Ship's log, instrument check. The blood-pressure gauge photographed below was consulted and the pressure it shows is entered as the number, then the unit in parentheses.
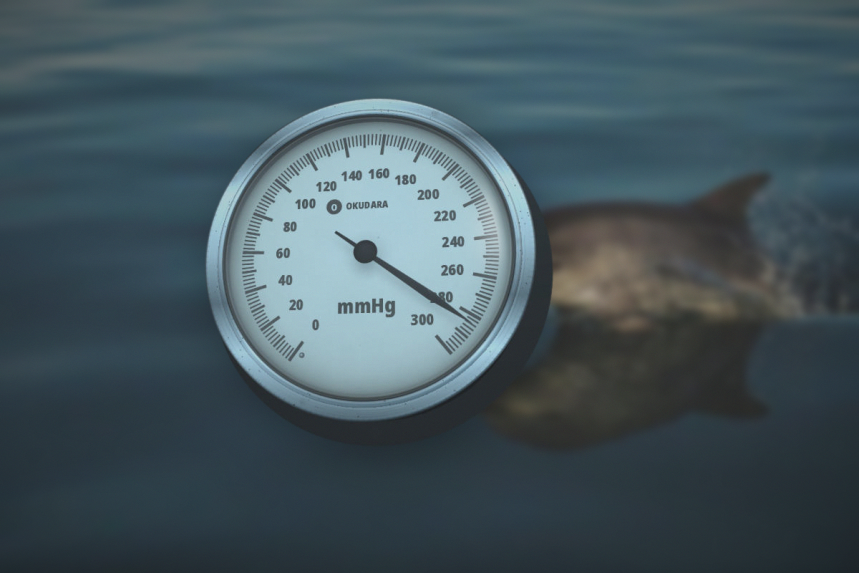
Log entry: 284 (mmHg)
